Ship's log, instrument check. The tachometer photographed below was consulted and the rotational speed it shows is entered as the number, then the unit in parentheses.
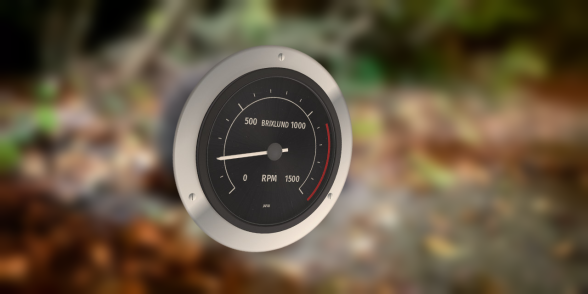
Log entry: 200 (rpm)
